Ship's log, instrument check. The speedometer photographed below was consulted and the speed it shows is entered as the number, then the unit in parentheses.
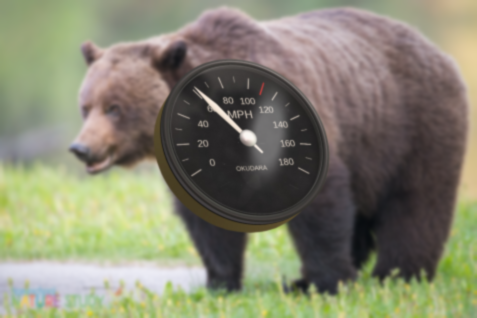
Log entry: 60 (mph)
